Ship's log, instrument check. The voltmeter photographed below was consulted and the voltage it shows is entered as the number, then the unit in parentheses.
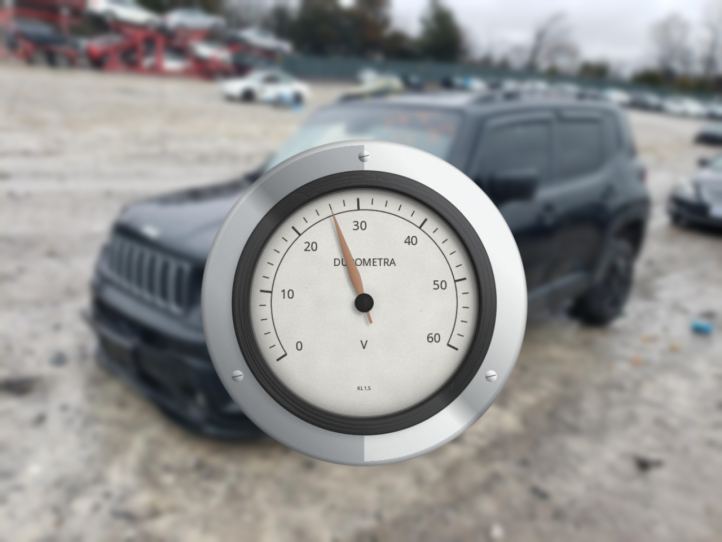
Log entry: 26 (V)
